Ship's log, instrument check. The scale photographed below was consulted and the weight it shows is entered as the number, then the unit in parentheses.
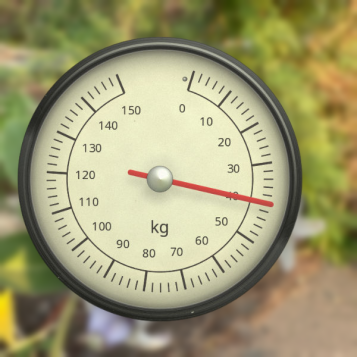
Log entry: 40 (kg)
